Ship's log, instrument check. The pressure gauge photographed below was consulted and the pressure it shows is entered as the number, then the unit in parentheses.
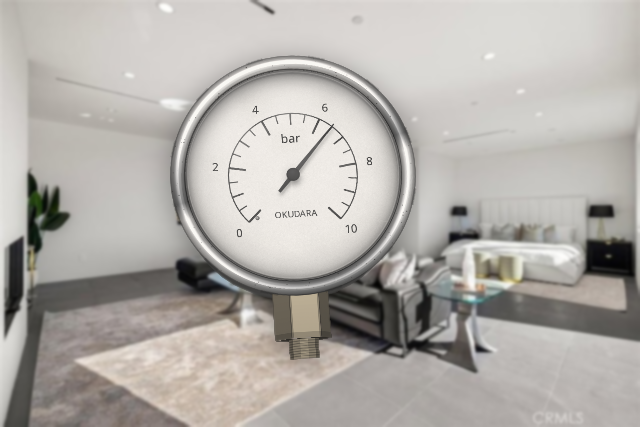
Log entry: 6.5 (bar)
